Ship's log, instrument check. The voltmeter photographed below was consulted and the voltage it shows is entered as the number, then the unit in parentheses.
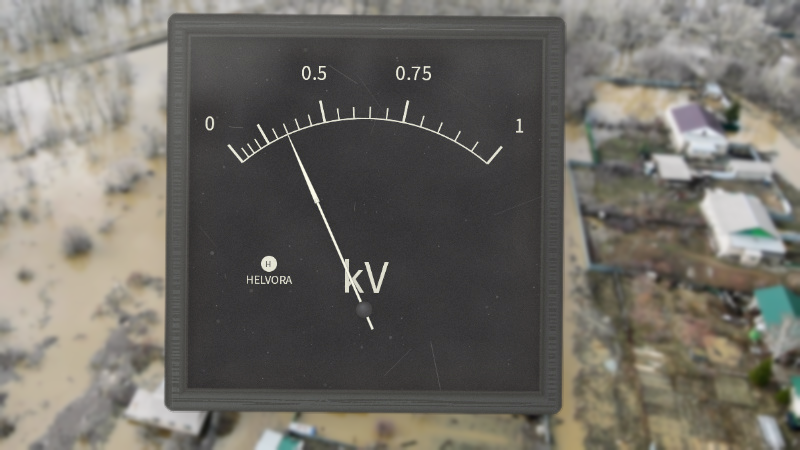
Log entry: 0.35 (kV)
